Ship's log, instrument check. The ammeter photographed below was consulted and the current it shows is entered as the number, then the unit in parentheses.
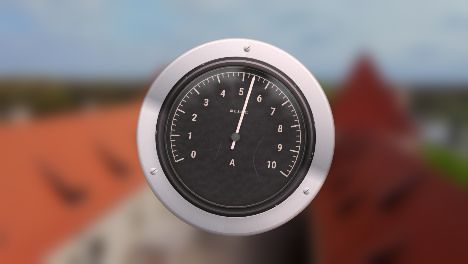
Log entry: 5.4 (A)
